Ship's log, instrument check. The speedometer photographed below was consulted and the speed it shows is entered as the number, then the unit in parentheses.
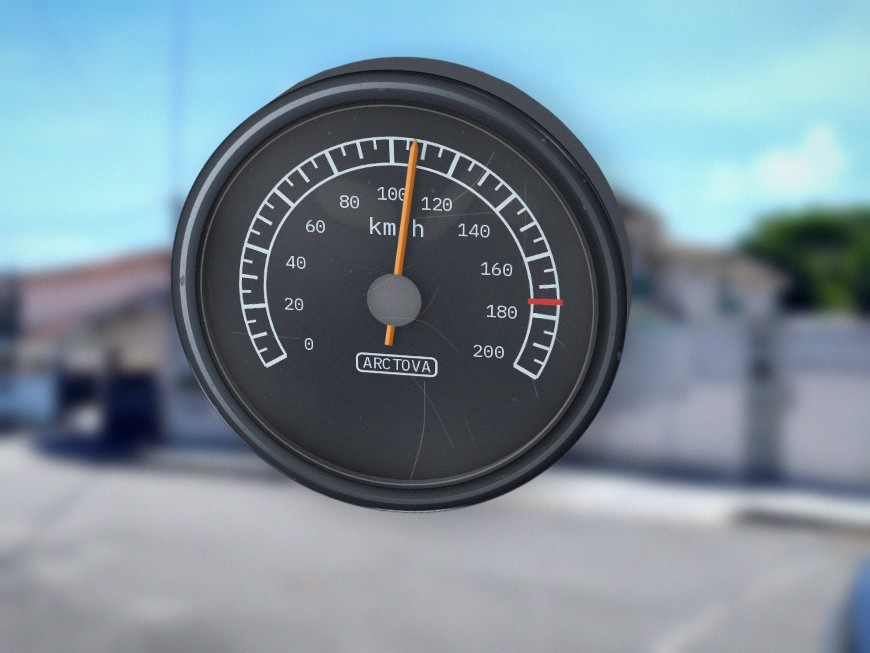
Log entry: 107.5 (km/h)
